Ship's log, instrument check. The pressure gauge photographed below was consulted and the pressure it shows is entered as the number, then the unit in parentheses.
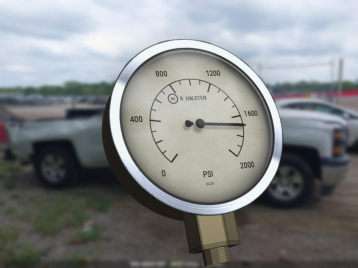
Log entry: 1700 (psi)
